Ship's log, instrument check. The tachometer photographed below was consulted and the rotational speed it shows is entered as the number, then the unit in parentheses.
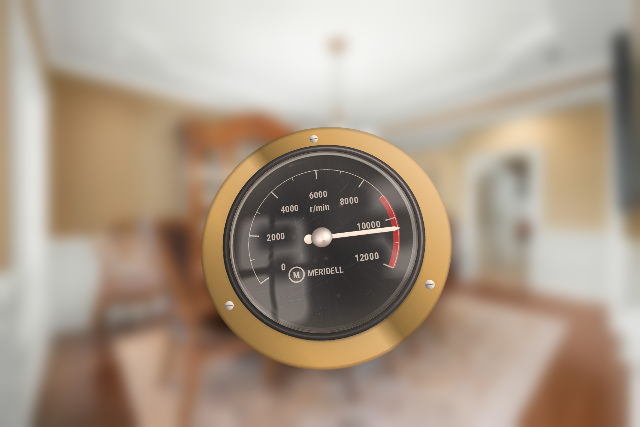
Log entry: 10500 (rpm)
